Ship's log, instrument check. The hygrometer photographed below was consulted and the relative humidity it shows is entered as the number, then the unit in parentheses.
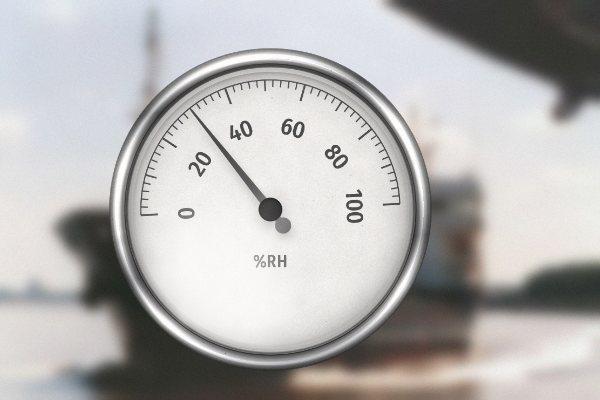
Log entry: 30 (%)
